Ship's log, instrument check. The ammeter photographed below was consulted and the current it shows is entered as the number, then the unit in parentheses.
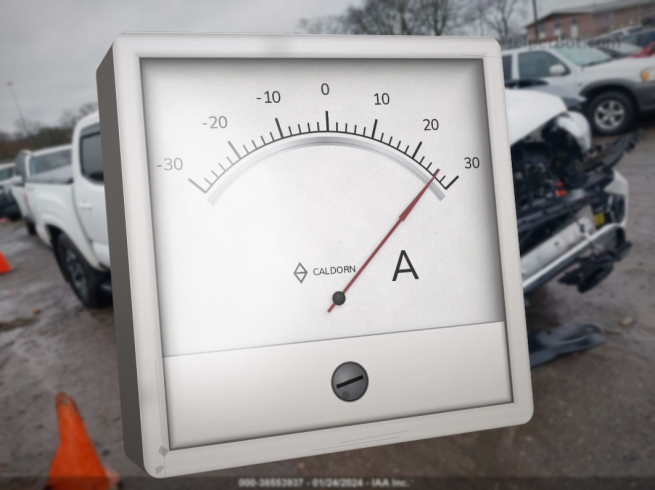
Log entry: 26 (A)
